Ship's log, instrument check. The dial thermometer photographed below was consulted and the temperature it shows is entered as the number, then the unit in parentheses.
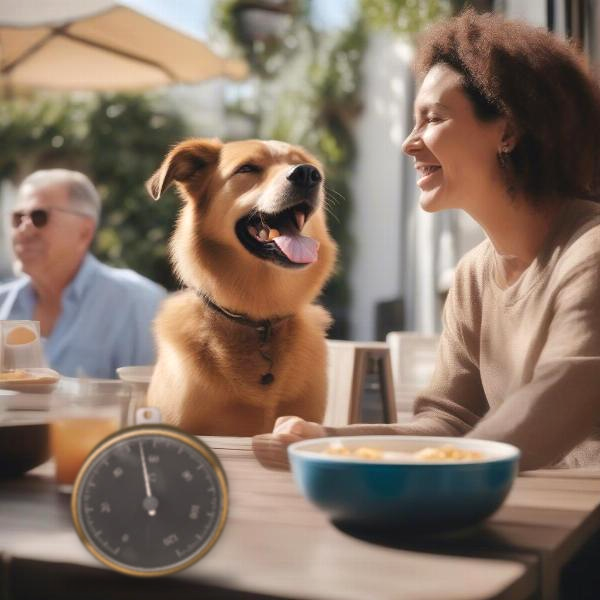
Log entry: 55 (°C)
